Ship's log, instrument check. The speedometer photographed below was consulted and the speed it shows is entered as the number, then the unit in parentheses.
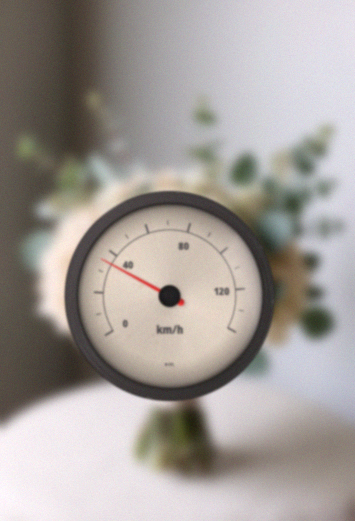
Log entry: 35 (km/h)
